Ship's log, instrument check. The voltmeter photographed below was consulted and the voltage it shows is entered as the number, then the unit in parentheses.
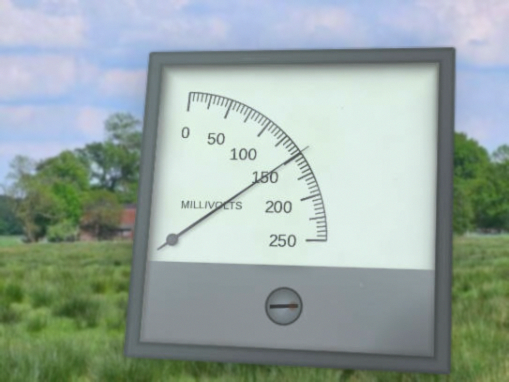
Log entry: 150 (mV)
